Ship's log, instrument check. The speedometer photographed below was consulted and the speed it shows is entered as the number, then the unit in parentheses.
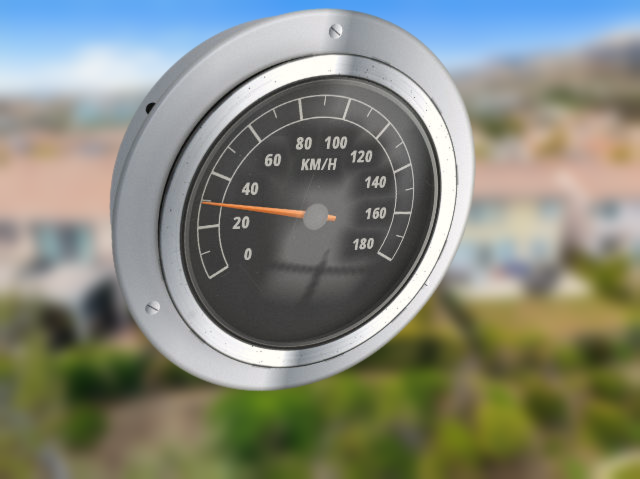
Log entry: 30 (km/h)
